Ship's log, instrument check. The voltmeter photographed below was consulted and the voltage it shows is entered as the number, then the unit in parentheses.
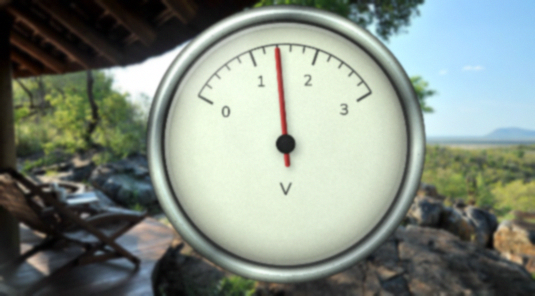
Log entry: 1.4 (V)
